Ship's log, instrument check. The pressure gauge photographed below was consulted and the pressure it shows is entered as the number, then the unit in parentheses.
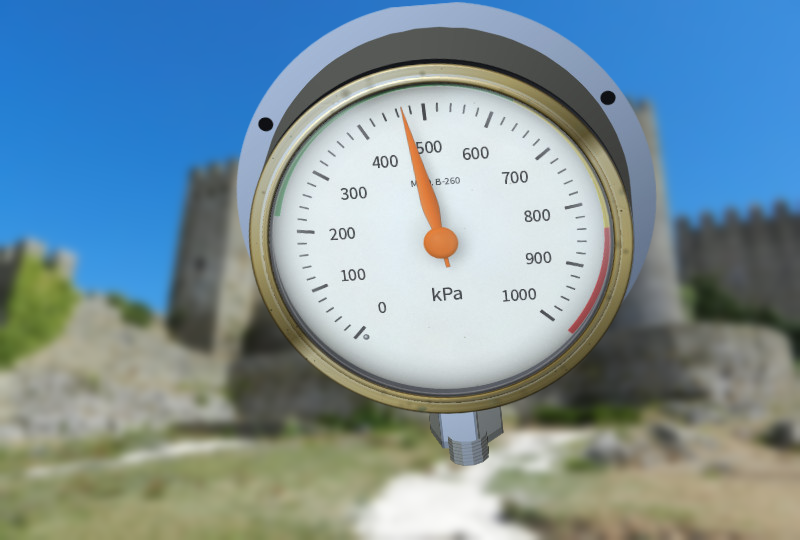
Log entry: 470 (kPa)
